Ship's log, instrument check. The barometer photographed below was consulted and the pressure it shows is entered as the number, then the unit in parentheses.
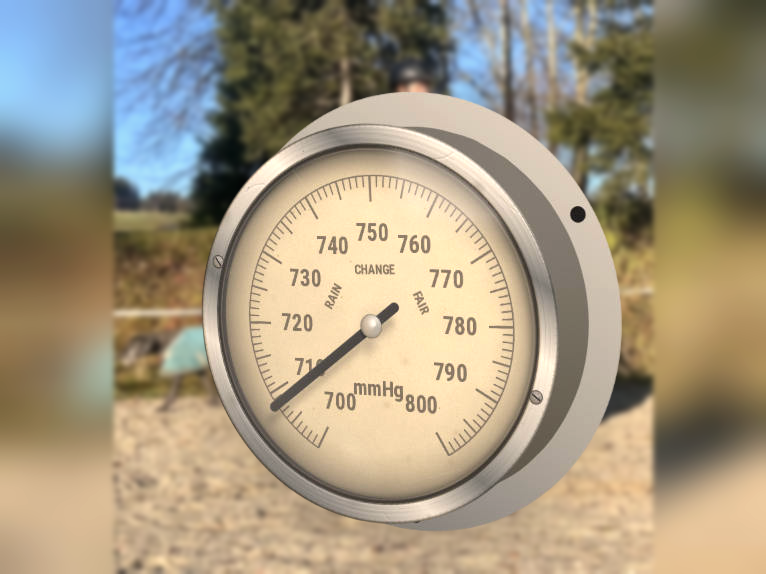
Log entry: 708 (mmHg)
